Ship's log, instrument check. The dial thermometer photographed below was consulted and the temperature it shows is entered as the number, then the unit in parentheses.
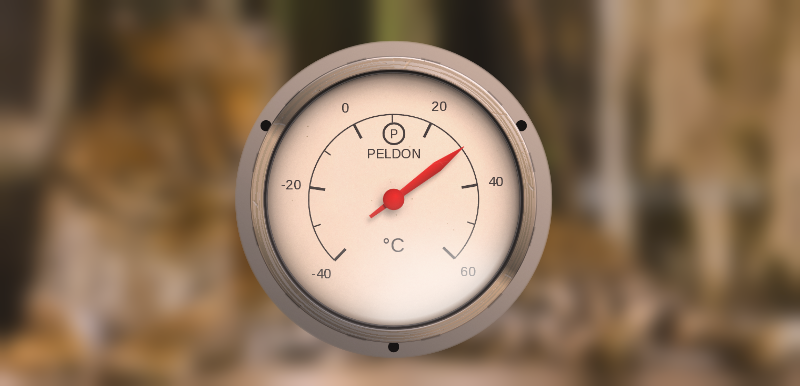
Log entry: 30 (°C)
